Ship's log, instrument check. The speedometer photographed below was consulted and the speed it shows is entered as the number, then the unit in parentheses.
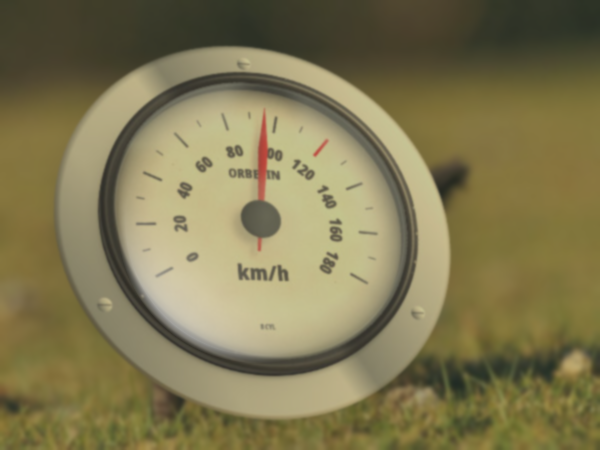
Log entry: 95 (km/h)
